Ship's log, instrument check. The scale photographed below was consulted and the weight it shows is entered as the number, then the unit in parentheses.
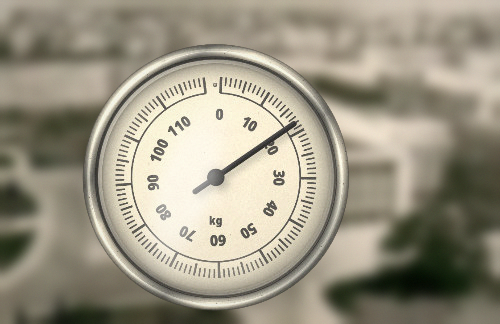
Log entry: 18 (kg)
